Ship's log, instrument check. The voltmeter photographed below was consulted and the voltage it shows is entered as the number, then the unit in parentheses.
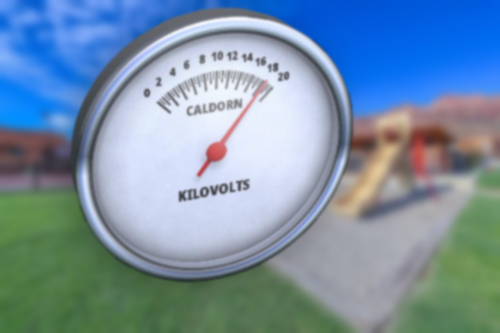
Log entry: 18 (kV)
